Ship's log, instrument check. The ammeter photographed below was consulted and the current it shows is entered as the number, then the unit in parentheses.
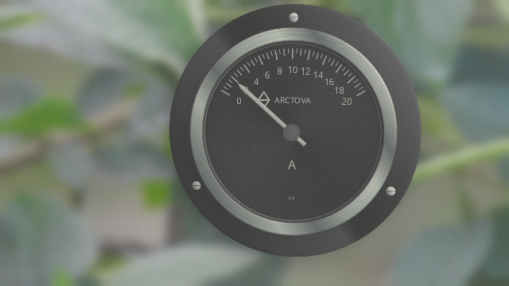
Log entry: 2 (A)
